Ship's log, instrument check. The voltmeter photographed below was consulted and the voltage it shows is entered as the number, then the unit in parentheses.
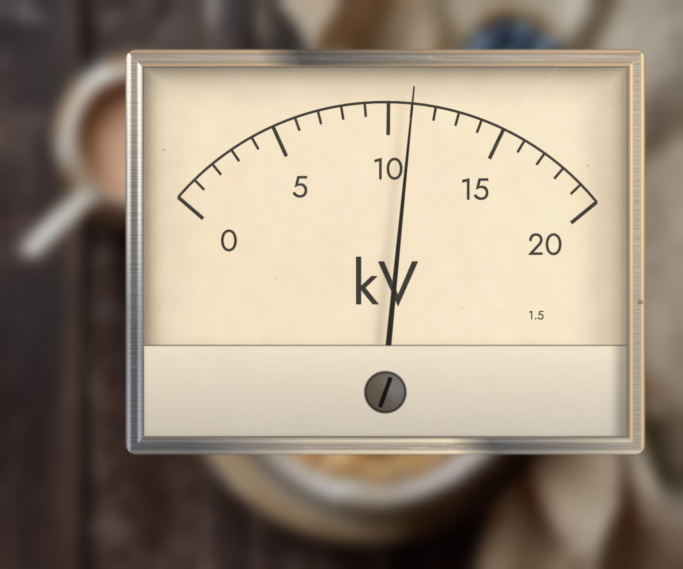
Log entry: 11 (kV)
